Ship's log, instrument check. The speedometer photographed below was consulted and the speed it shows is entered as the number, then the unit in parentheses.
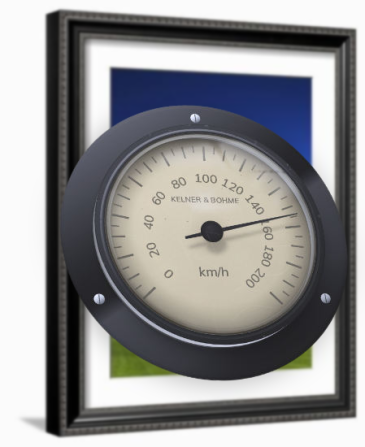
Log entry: 155 (km/h)
